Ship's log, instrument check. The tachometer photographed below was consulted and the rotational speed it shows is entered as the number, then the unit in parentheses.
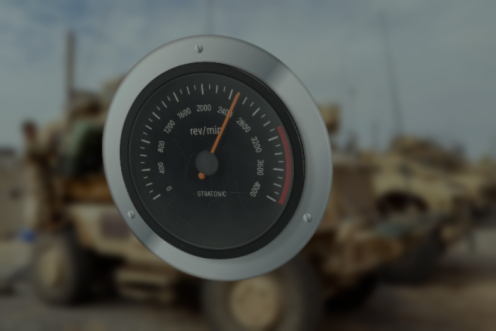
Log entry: 2500 (rpm)
